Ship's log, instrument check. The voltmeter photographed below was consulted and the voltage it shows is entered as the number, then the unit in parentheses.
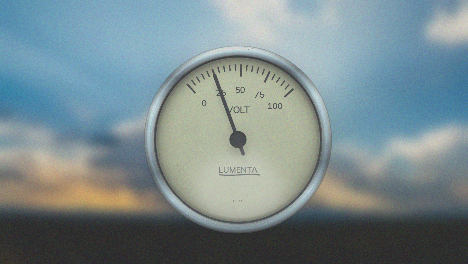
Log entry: 25 (V)
